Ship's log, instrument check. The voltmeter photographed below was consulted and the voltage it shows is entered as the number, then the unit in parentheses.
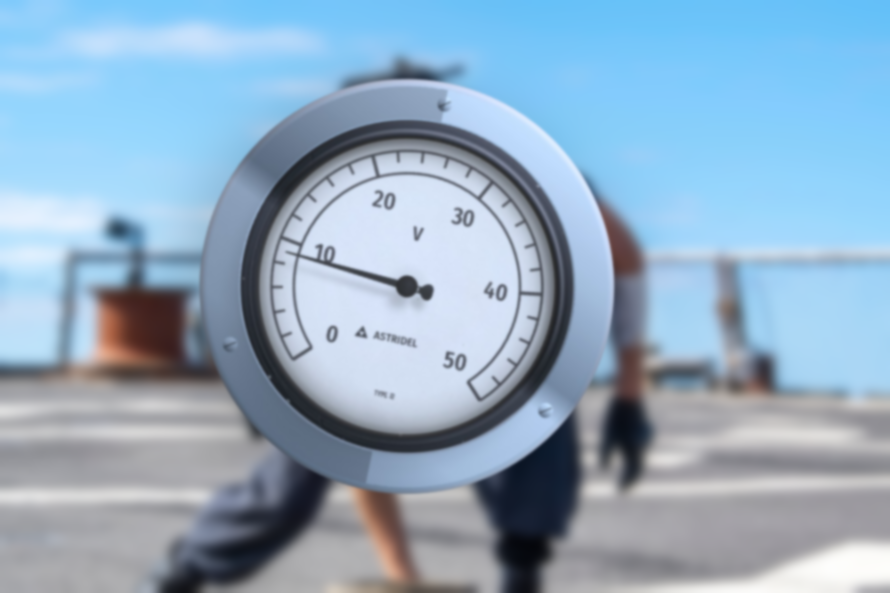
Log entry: 9 (V)
